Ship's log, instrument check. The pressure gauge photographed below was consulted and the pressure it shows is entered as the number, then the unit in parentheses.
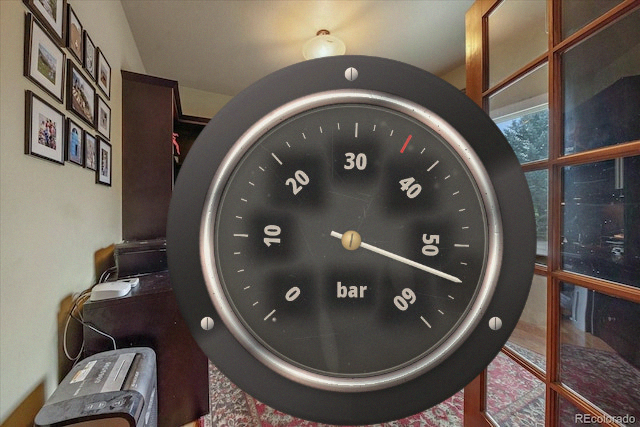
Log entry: 54 (bar)
